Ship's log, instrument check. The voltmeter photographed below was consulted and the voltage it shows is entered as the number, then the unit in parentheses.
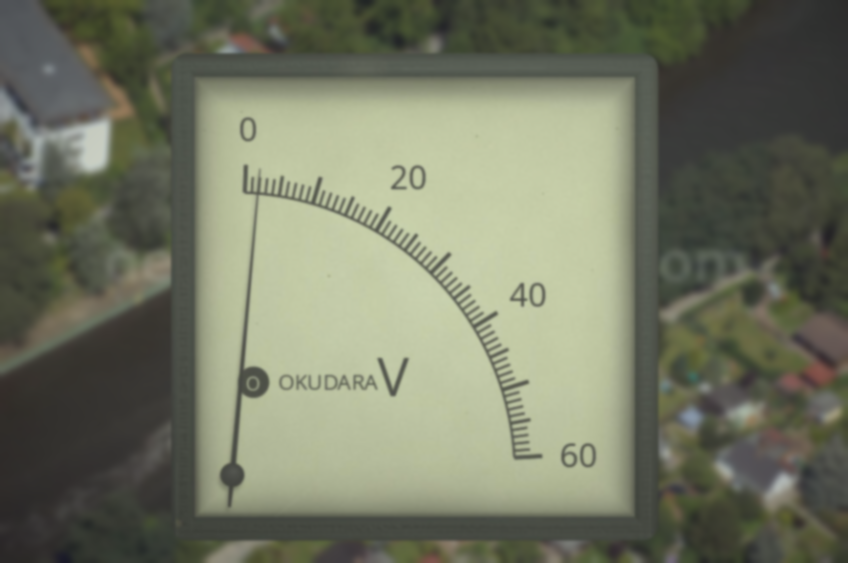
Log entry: 2 (V)
